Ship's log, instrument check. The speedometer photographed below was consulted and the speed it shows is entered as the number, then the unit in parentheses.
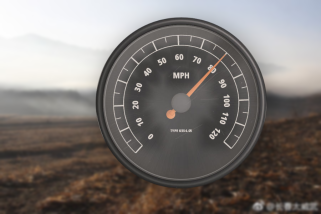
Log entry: 80 (mph)
